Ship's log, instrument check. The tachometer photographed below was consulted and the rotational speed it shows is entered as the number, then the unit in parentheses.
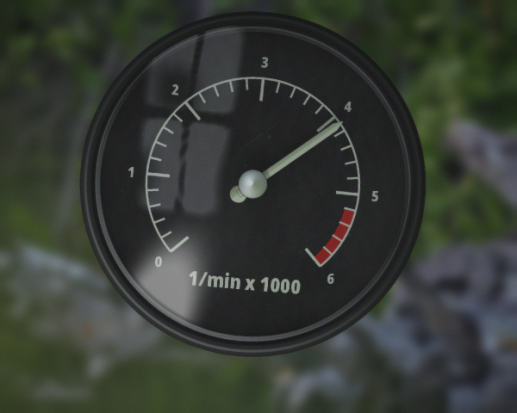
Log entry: 4100 (rpm)
